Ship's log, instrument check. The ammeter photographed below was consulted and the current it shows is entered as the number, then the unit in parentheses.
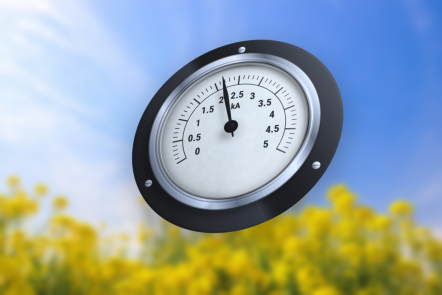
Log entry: 2.2 (kA)
